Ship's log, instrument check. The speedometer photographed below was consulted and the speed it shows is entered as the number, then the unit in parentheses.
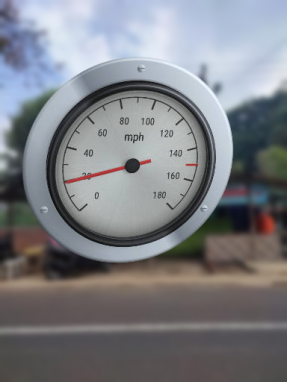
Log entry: 20 (mph)
